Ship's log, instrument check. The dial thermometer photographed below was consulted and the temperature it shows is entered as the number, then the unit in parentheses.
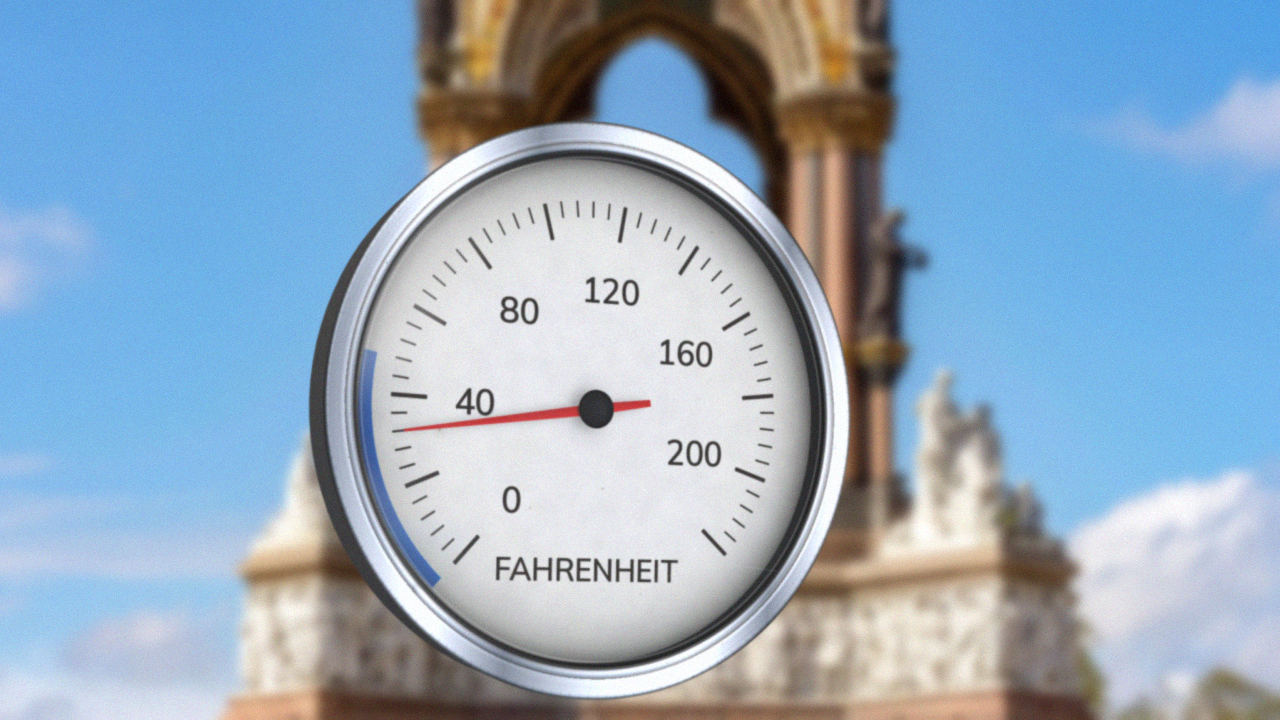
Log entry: 32 (°F)
